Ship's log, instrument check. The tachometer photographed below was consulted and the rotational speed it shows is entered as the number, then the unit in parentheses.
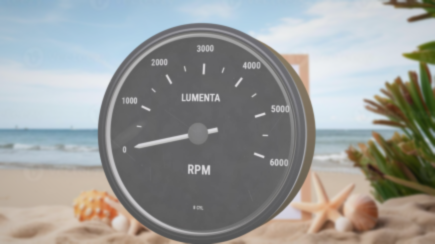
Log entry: 0 (rpm)
